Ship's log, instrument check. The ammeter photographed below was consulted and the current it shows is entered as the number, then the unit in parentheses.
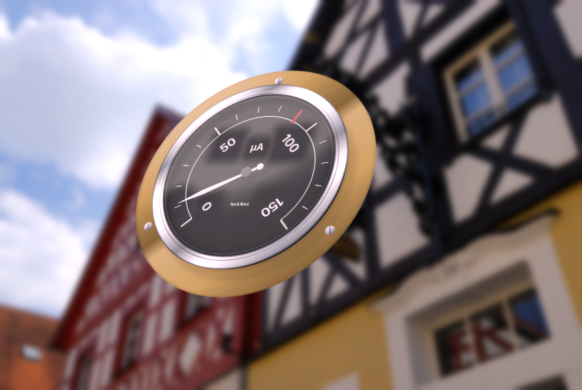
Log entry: 10 (µA)
